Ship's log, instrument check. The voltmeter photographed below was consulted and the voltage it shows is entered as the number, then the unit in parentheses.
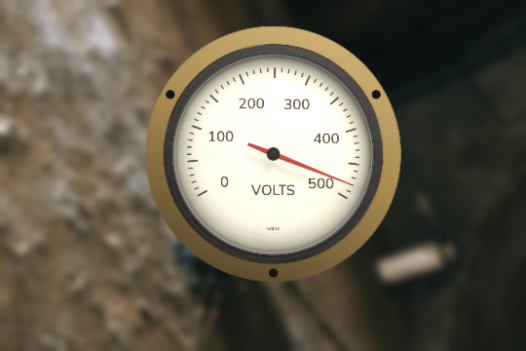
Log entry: 480 (V)
